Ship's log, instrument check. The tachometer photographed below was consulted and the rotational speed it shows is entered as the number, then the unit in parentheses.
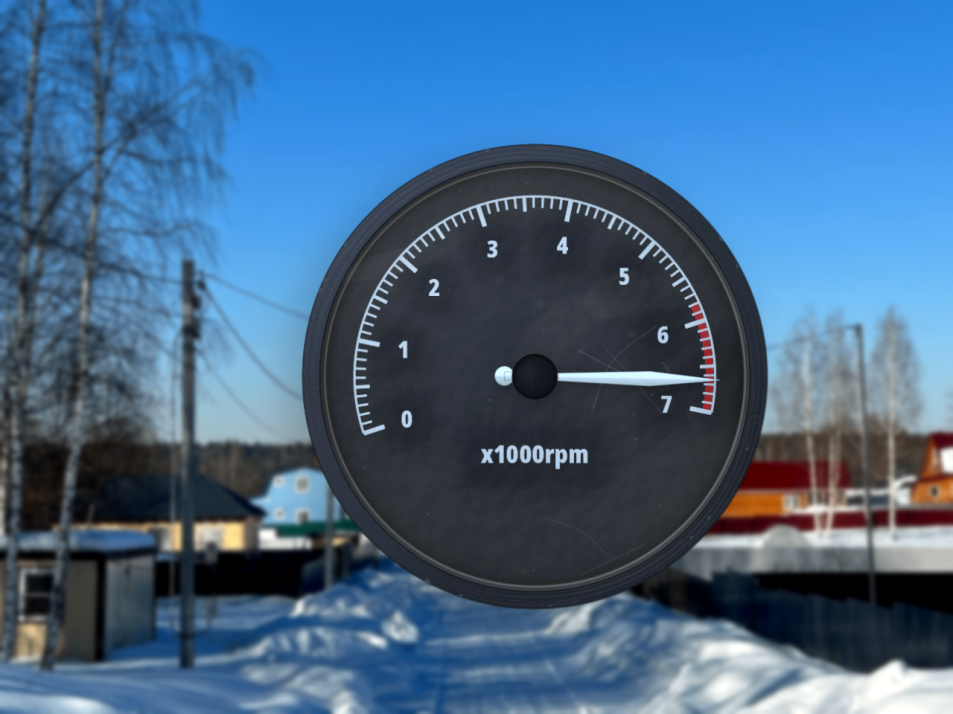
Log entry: 6650 (rpm)
